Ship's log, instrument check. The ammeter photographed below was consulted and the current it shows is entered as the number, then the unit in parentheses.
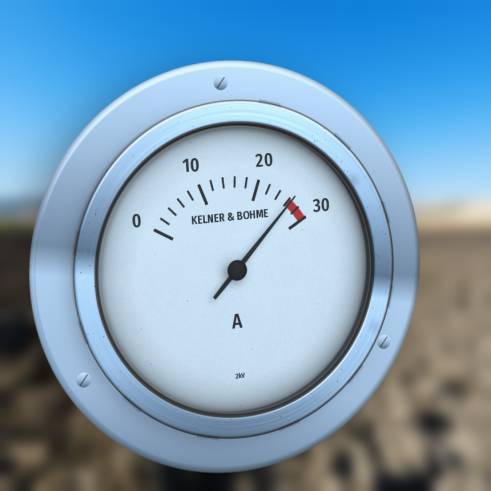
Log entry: 26 (A)
